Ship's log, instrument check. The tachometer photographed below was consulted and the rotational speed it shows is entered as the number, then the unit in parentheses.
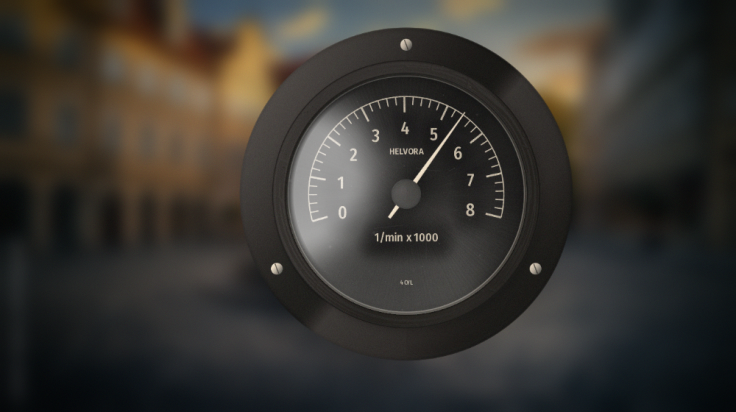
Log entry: 5400 (rpm)
